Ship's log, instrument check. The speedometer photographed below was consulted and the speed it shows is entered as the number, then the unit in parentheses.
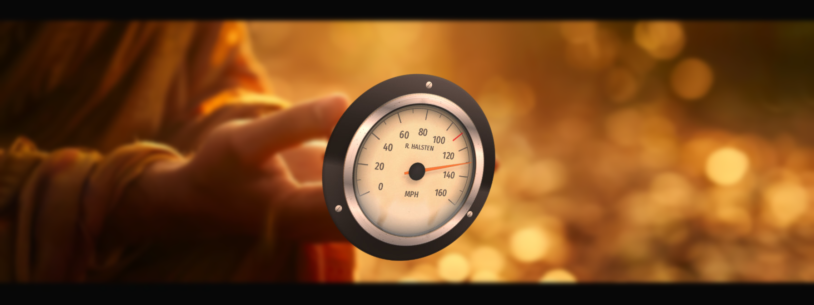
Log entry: 130 (mph)
